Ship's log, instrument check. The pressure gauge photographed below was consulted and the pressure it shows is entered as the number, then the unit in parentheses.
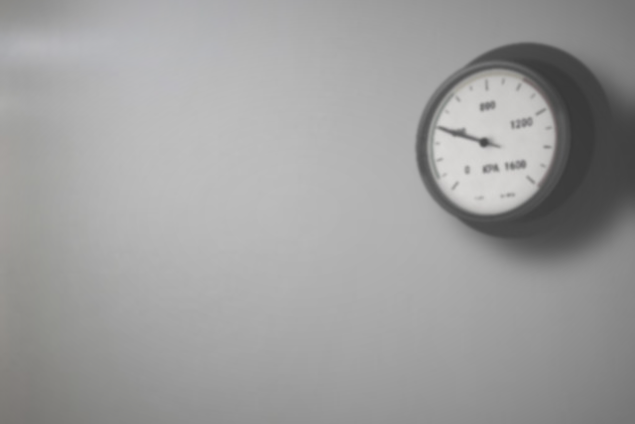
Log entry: 400 (kPa)
